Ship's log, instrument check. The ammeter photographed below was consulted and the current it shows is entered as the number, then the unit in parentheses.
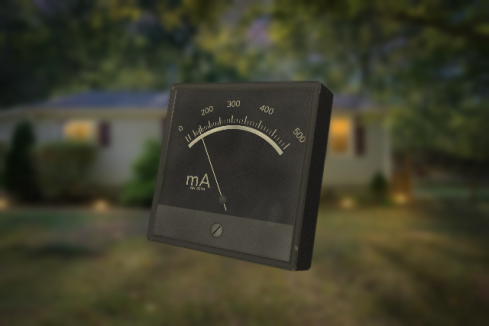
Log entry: 150 (mA)
